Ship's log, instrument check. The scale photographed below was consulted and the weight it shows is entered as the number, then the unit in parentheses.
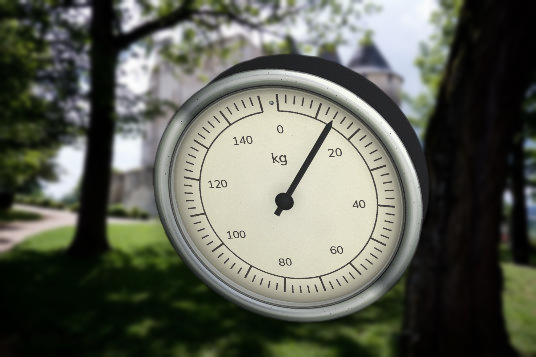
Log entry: 14 (kg)
